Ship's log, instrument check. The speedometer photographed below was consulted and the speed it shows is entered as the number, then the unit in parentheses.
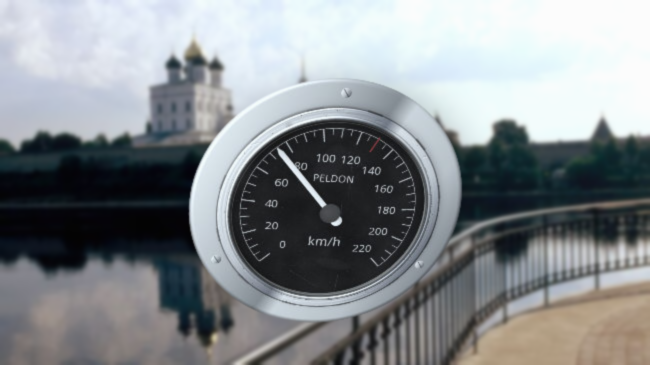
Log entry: 75 (km/h)
